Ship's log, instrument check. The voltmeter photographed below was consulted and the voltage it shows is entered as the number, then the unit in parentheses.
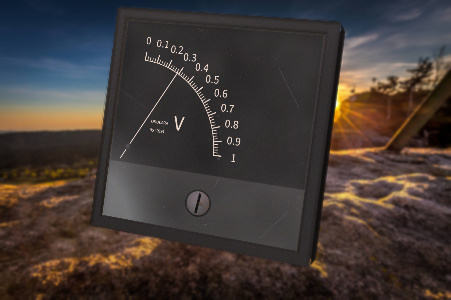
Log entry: 0.3 (V)
